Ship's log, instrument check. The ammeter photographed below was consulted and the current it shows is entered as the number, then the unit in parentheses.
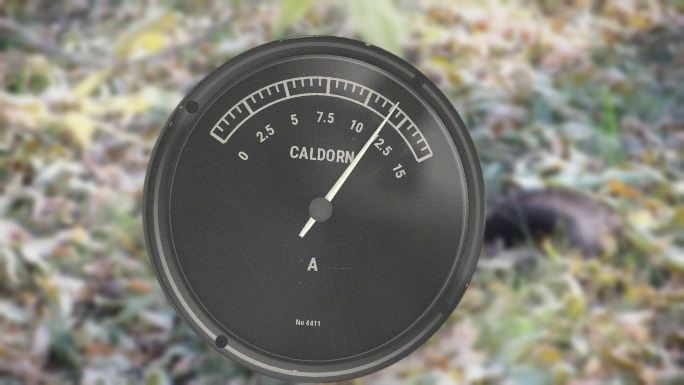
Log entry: 11.5 (A)
